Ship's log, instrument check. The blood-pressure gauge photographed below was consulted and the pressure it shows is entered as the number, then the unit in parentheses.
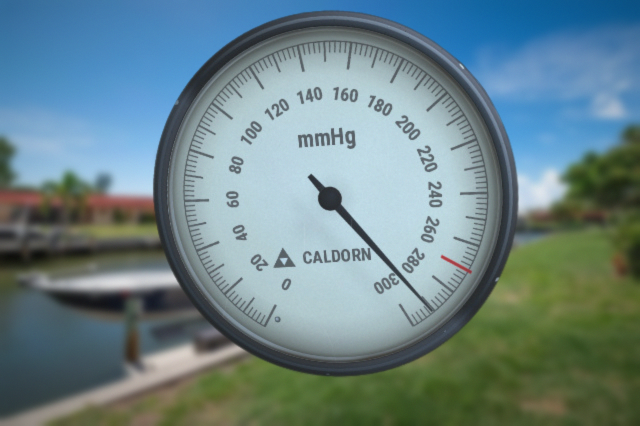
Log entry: 290 (mmHg)
